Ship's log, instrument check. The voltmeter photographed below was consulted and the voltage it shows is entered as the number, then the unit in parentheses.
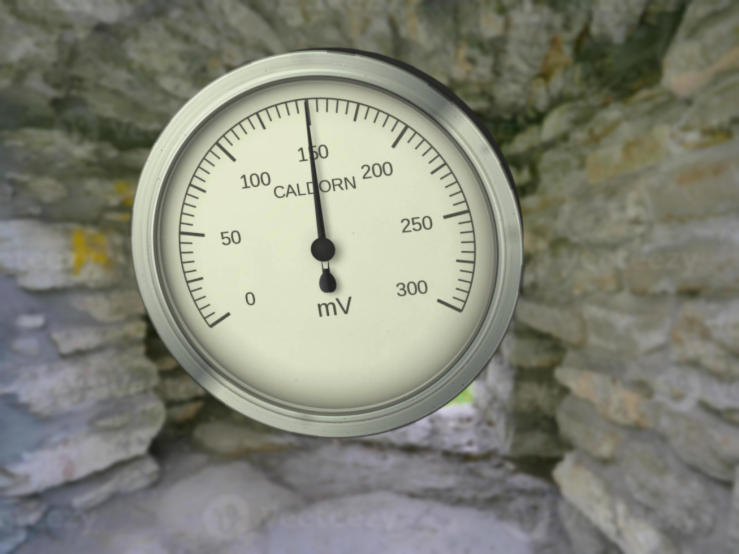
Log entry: 150 (mV)
